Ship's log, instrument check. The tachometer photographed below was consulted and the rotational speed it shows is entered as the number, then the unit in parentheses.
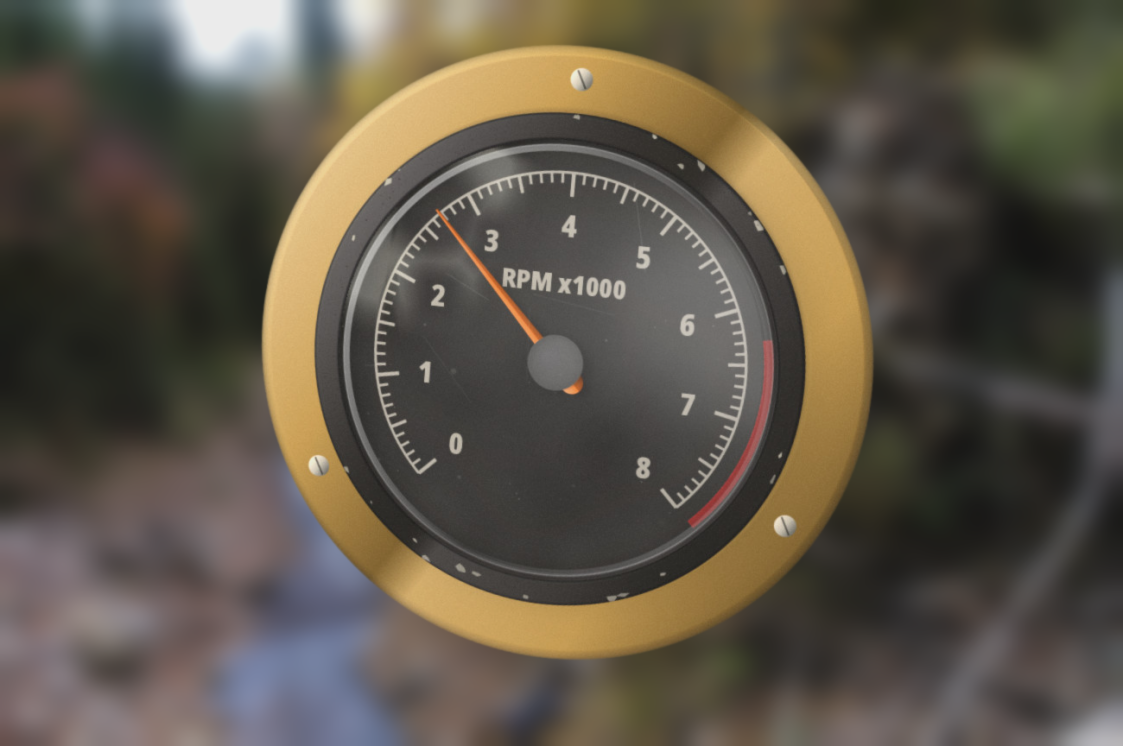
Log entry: 2700 (rpm)
